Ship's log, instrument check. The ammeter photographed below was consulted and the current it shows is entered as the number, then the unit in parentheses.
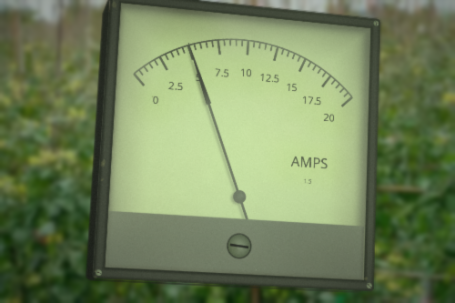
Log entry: 5 (A)
